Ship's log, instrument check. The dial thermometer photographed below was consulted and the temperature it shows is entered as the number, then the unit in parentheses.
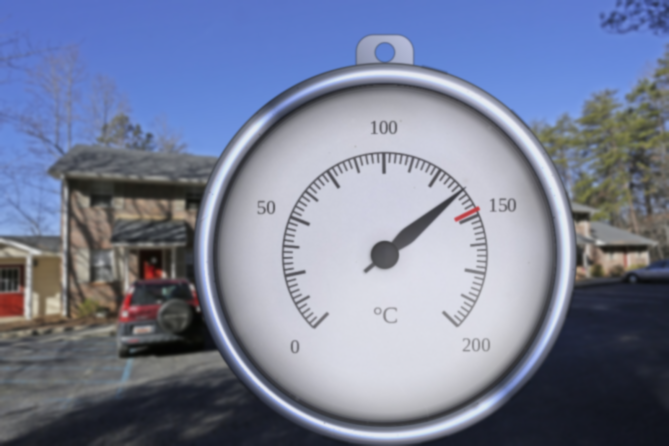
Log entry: 137.5 (°C)
